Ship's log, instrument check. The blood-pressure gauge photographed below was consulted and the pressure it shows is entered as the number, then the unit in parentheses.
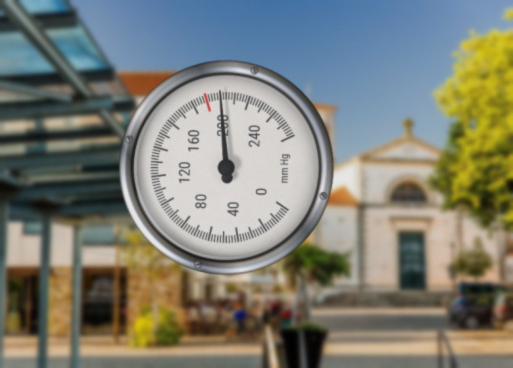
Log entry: 200 (mmHg)
